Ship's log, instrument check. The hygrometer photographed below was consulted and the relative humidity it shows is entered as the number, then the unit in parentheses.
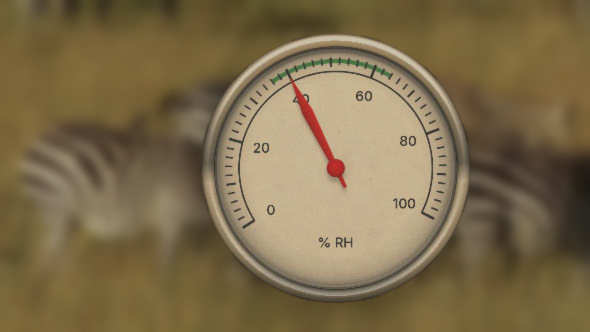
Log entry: 40 (%)
